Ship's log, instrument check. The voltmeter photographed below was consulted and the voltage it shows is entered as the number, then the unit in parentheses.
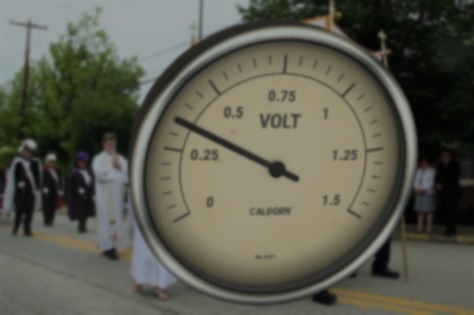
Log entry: 0.35 (V)
